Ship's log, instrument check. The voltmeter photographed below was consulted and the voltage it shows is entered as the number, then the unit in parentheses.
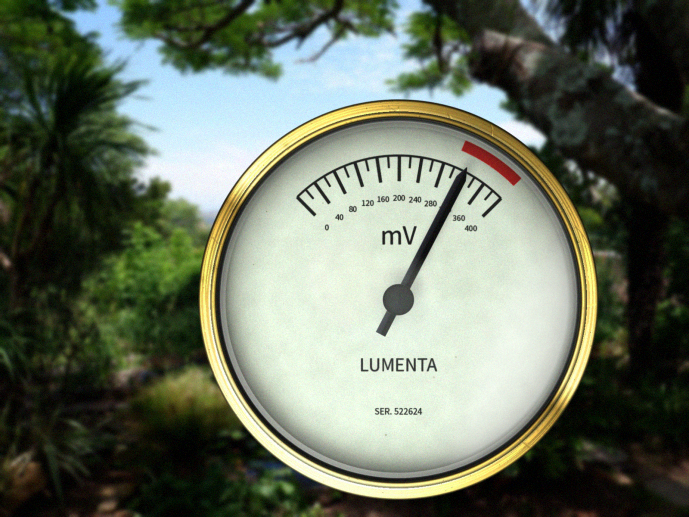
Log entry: 320 (mV)
